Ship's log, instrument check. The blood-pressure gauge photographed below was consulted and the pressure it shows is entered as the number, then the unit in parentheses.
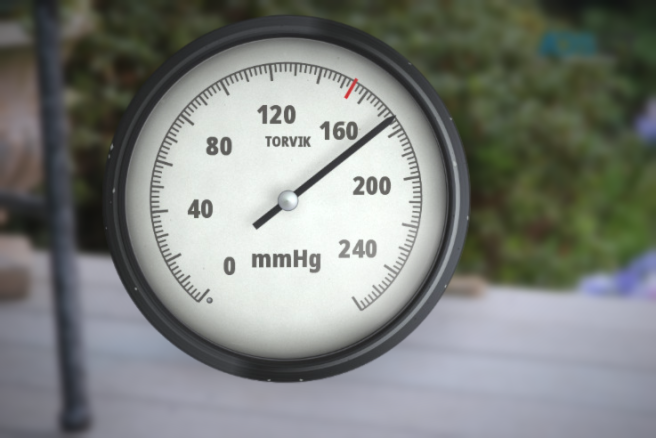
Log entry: 174 (mmHg)
